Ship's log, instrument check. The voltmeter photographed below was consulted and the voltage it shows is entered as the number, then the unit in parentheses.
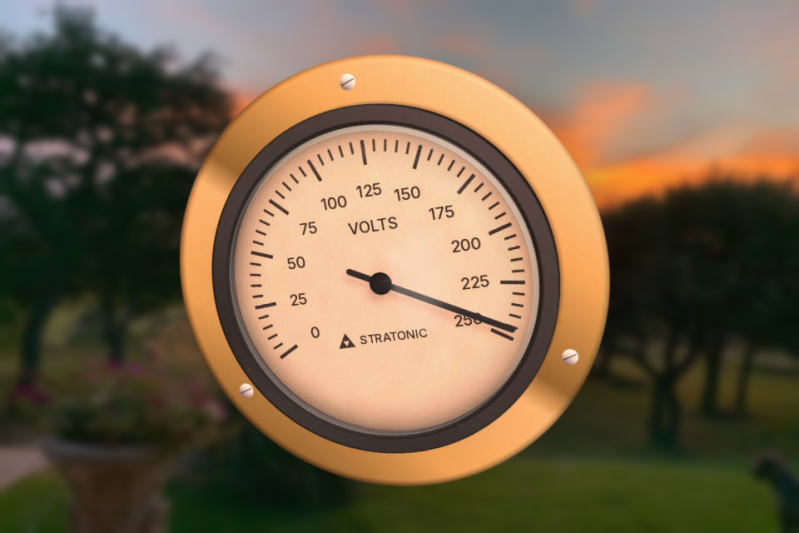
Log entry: 245 (V)
